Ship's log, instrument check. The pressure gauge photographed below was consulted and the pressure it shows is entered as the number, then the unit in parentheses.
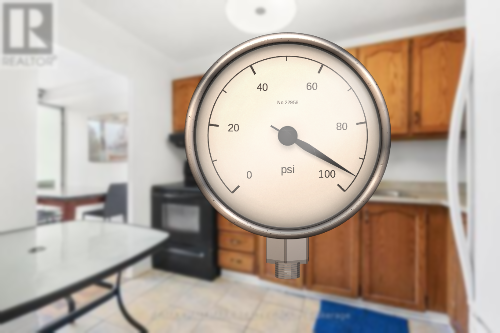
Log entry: 95 (psi)
